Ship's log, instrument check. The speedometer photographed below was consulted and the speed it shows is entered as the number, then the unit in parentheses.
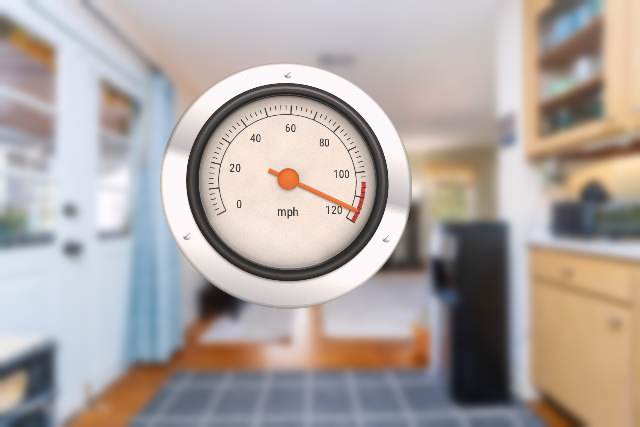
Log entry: 116 (mph)
